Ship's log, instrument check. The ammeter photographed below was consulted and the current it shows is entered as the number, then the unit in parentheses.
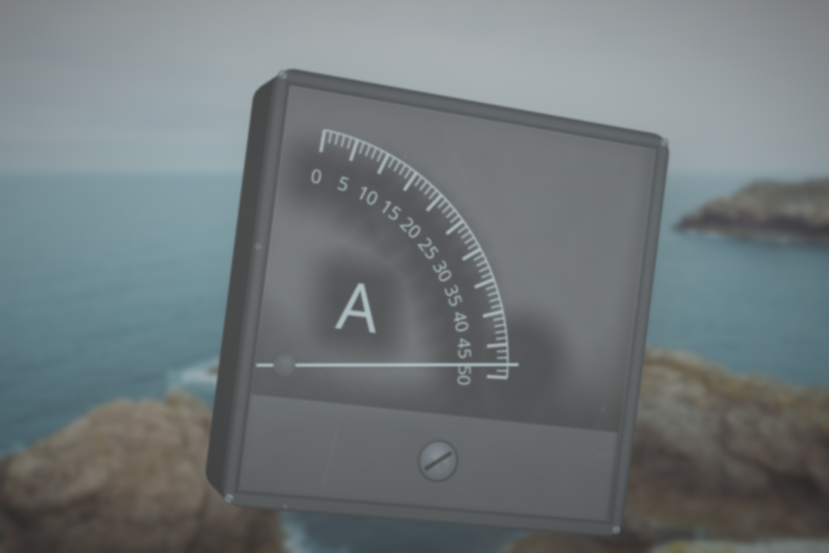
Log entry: 48 (A)
